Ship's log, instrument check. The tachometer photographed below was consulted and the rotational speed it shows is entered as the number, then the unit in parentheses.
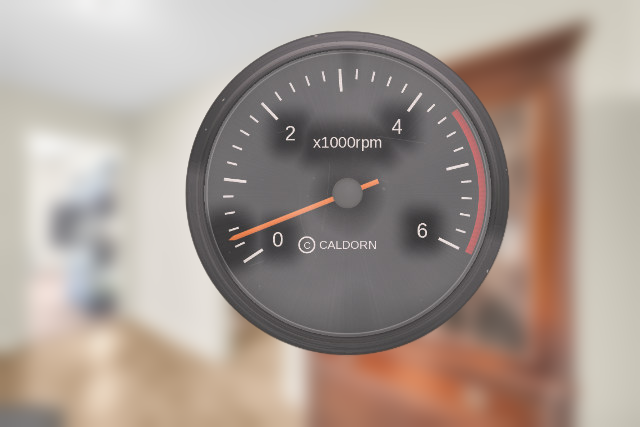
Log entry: 300 (rpm)
